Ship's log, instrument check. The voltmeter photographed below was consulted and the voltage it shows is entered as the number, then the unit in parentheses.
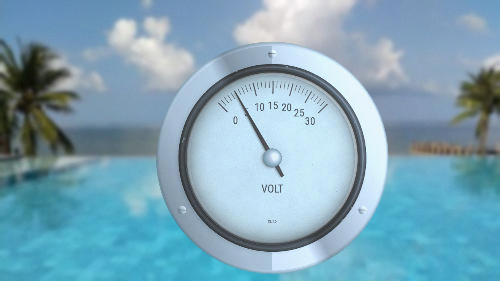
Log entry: 5 (V)
